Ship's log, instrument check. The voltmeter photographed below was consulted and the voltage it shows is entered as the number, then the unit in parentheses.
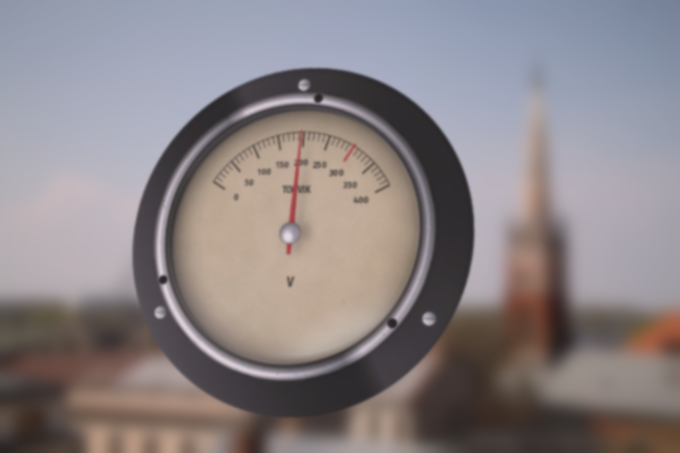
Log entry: 200 (V)
